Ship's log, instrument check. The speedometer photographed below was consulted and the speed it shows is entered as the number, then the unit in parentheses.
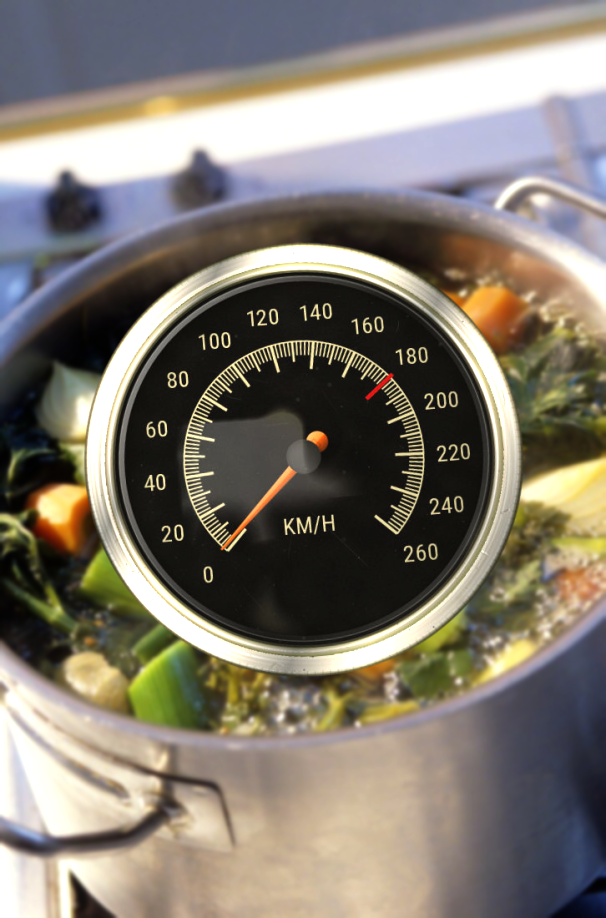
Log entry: 2 (km/h)
